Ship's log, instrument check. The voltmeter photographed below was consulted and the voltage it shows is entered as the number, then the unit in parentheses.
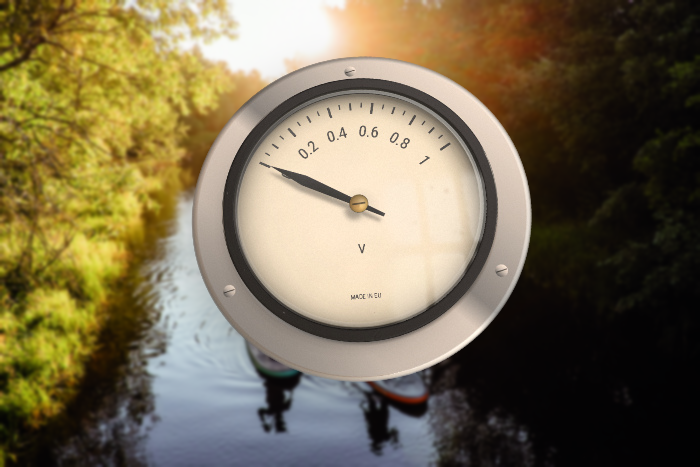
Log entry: 0 (V)
